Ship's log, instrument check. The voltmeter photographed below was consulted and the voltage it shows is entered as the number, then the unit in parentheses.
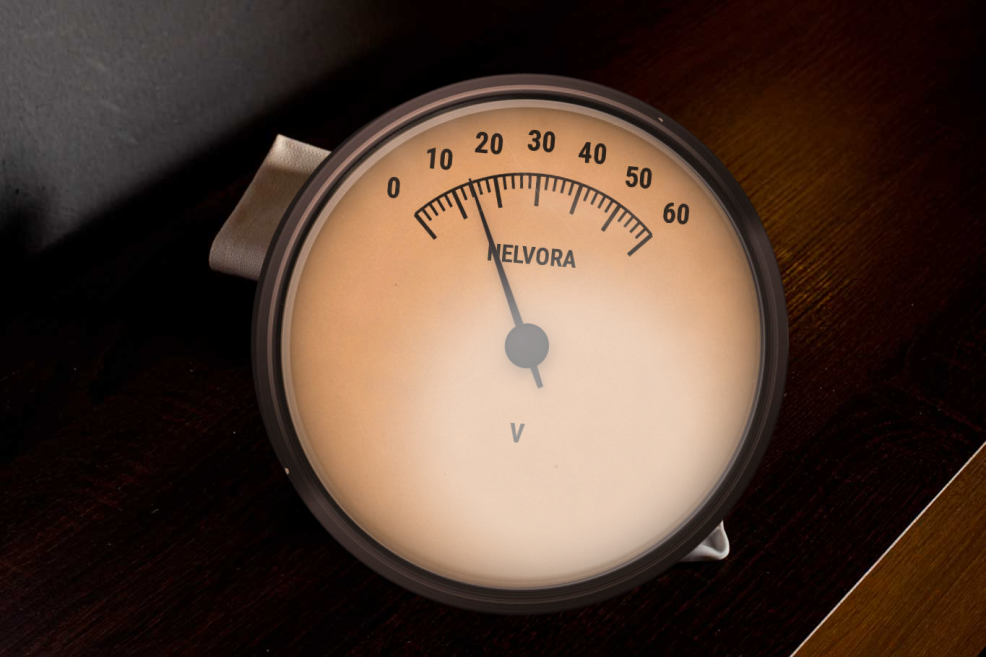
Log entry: 14 (V)
